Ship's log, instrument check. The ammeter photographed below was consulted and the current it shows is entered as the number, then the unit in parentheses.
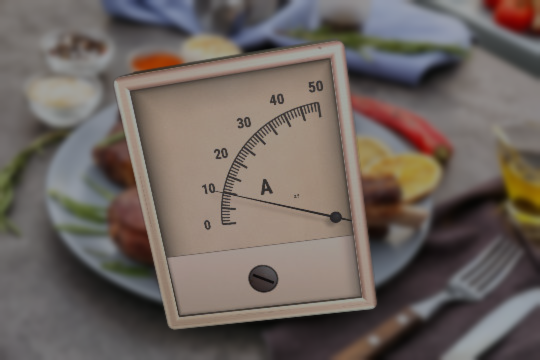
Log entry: 10 (A)
